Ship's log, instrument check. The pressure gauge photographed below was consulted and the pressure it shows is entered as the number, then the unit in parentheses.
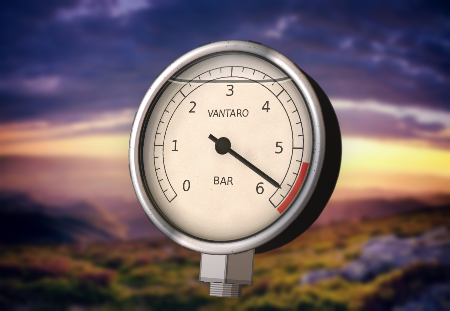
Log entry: 5.7 (bar)
